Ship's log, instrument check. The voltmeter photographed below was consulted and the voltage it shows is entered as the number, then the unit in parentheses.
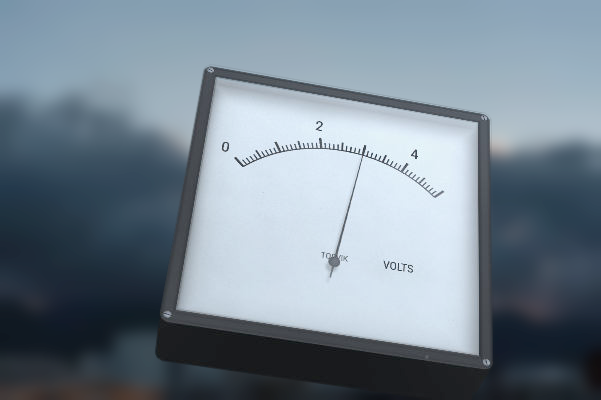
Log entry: 3 (V)
